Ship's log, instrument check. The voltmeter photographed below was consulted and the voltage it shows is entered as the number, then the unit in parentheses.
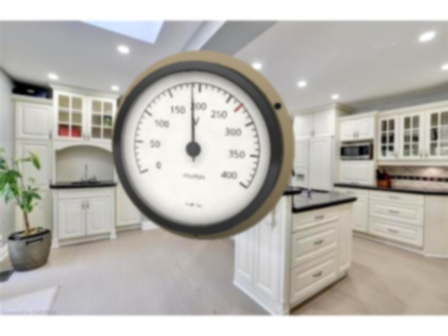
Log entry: 190 (V)
